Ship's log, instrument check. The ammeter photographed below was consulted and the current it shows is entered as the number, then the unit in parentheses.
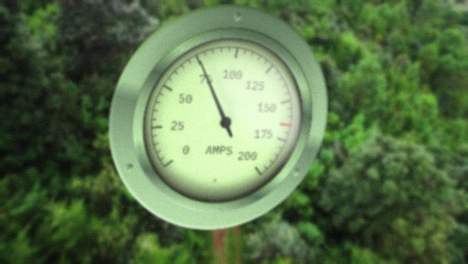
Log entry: 75 (A)
